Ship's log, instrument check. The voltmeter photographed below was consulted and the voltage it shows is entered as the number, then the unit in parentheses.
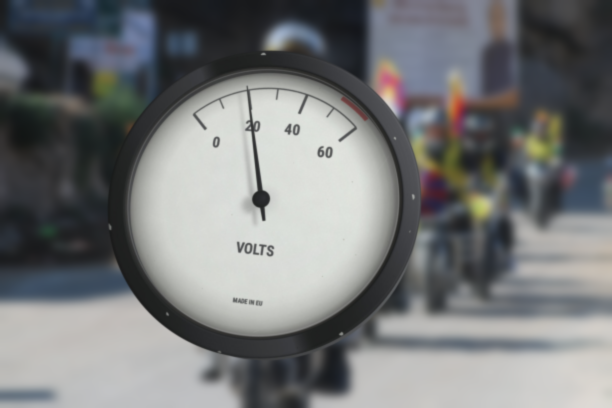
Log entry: 20 (V)
